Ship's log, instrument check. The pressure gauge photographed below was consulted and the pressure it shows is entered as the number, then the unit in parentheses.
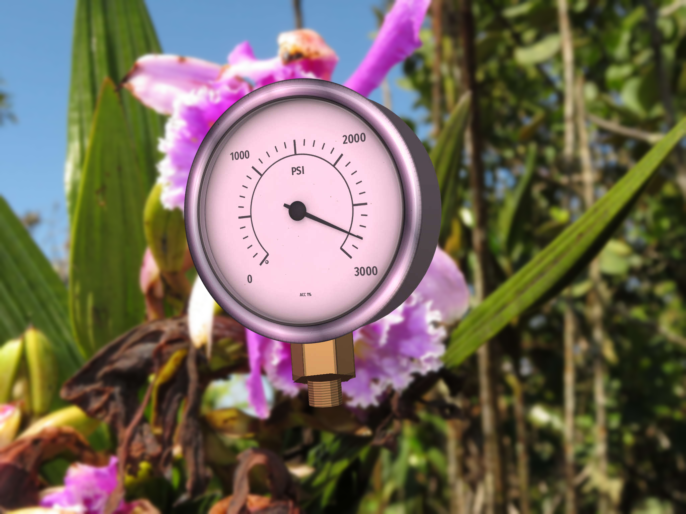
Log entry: 2800 (psi)
